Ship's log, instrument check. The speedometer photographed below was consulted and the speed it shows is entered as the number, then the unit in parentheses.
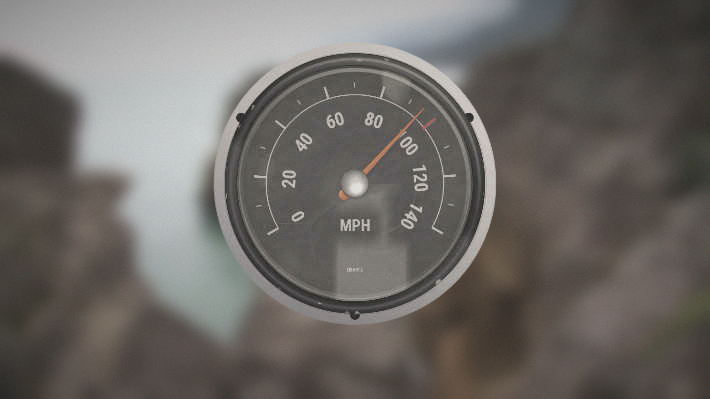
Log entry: 95 (mph)
